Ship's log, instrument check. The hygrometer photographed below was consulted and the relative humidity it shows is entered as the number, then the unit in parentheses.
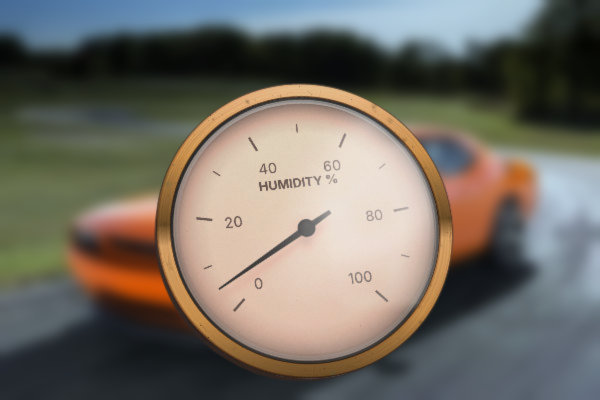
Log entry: 5 (%)
